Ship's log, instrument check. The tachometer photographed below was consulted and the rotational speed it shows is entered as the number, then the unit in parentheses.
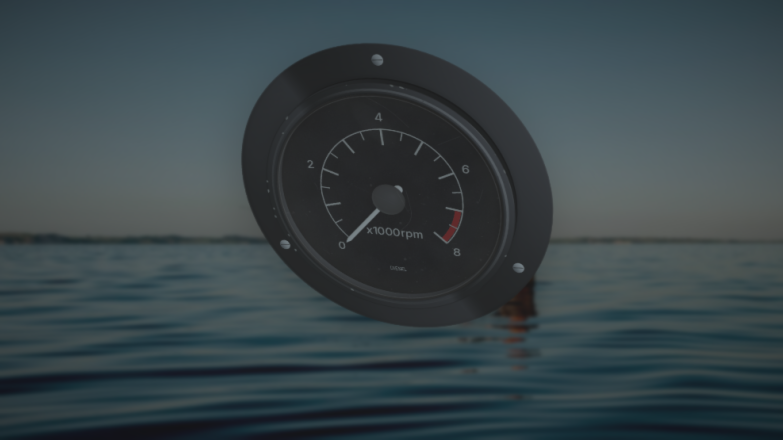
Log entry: 0 (rpm)
